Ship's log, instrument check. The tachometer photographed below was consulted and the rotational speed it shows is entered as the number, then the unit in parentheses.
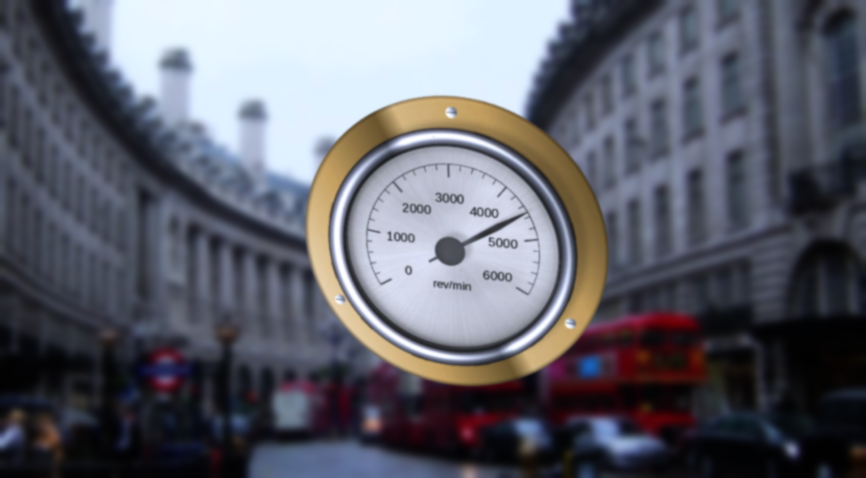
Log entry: 4500 (rpm)
